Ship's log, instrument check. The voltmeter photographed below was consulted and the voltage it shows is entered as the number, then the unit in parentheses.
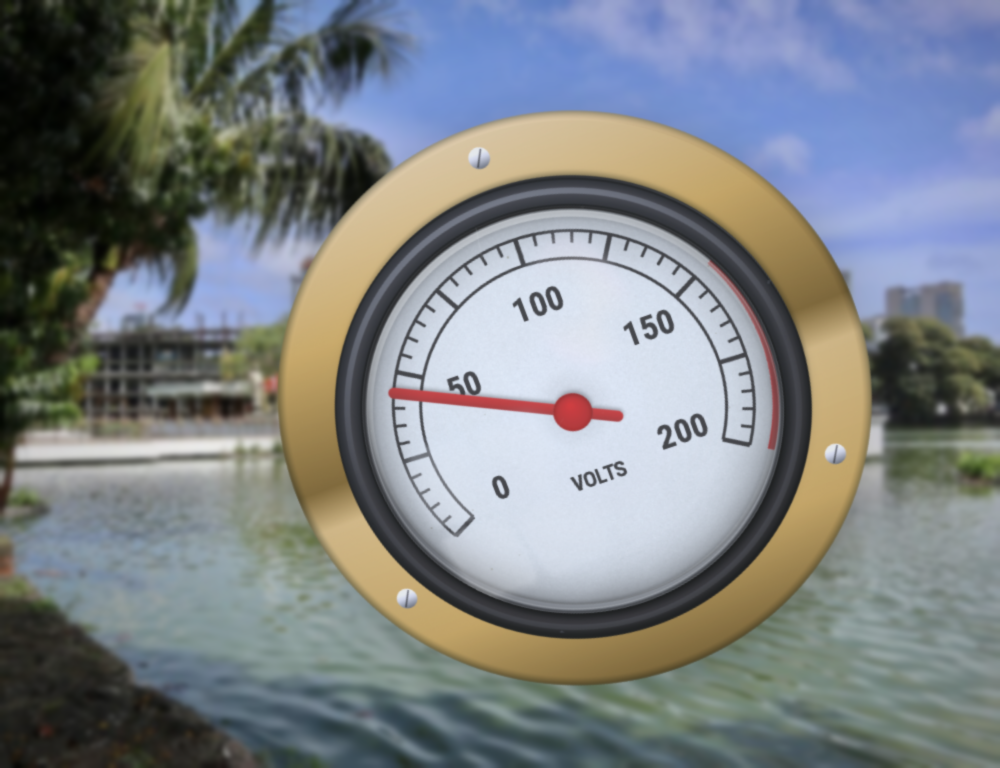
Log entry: 45 (V)
